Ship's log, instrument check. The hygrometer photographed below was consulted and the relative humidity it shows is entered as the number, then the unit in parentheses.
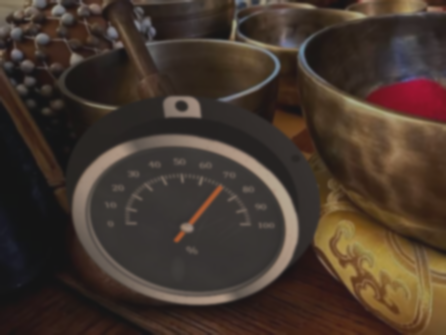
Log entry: 70 (%)
